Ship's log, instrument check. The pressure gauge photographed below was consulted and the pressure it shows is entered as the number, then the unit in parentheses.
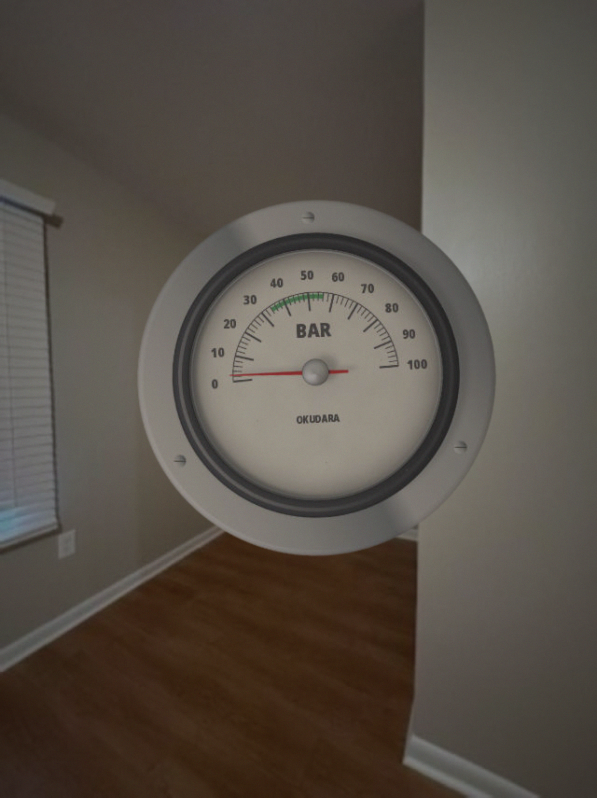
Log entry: 2 (bar)
